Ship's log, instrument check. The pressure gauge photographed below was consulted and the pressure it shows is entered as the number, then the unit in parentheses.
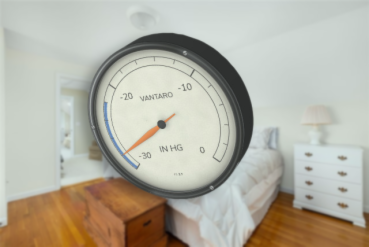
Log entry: -28 (inHg)
